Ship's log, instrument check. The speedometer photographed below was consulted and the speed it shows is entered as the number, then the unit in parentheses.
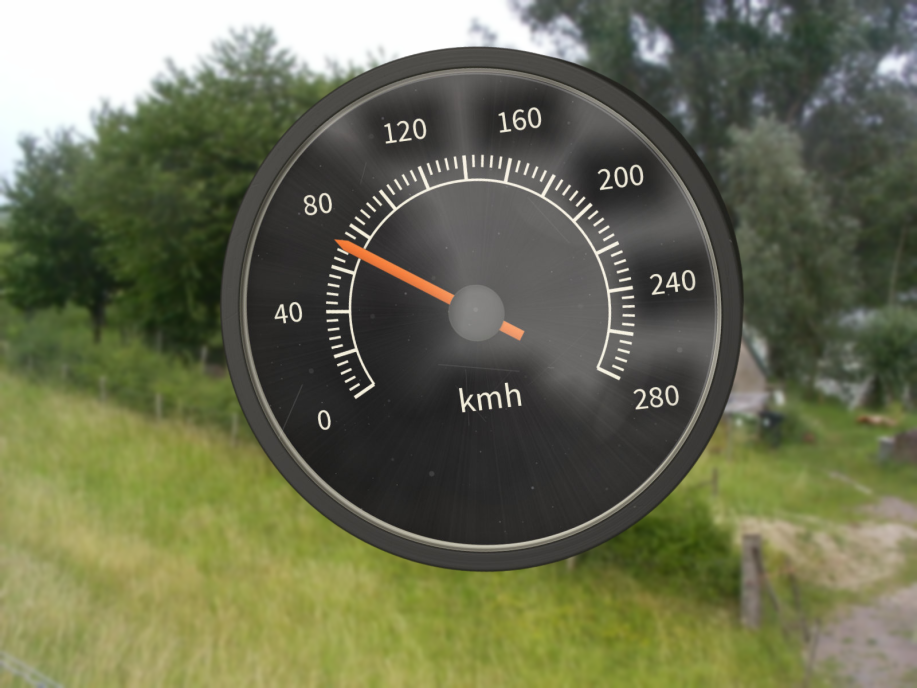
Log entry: 72 (km/h)
